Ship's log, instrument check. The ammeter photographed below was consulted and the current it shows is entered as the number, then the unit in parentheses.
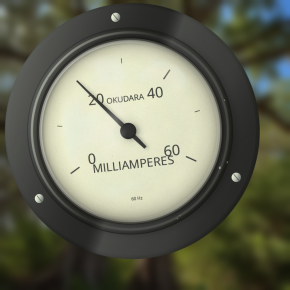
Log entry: 20 (mA)
